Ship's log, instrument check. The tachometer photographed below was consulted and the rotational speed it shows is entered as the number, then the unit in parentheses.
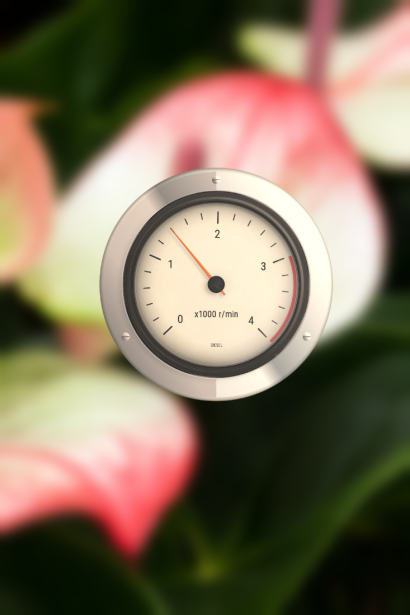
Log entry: 1400 (rpm)
